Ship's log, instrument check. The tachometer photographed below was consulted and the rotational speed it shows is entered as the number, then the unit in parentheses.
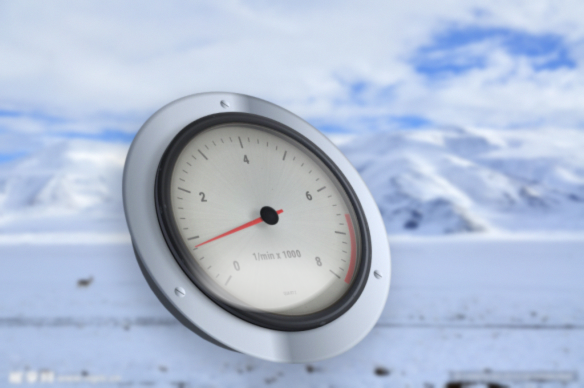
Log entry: 800 (rpm)
